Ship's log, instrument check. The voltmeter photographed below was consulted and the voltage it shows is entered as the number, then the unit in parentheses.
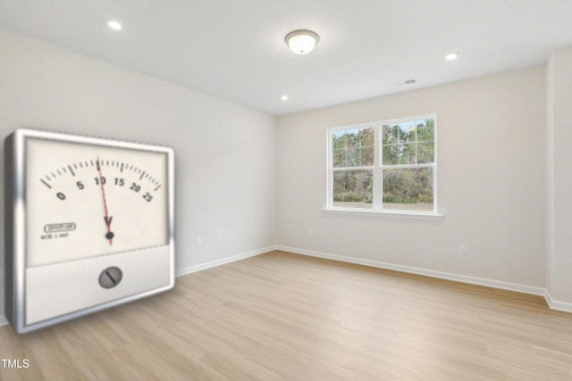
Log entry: 10 (V)
